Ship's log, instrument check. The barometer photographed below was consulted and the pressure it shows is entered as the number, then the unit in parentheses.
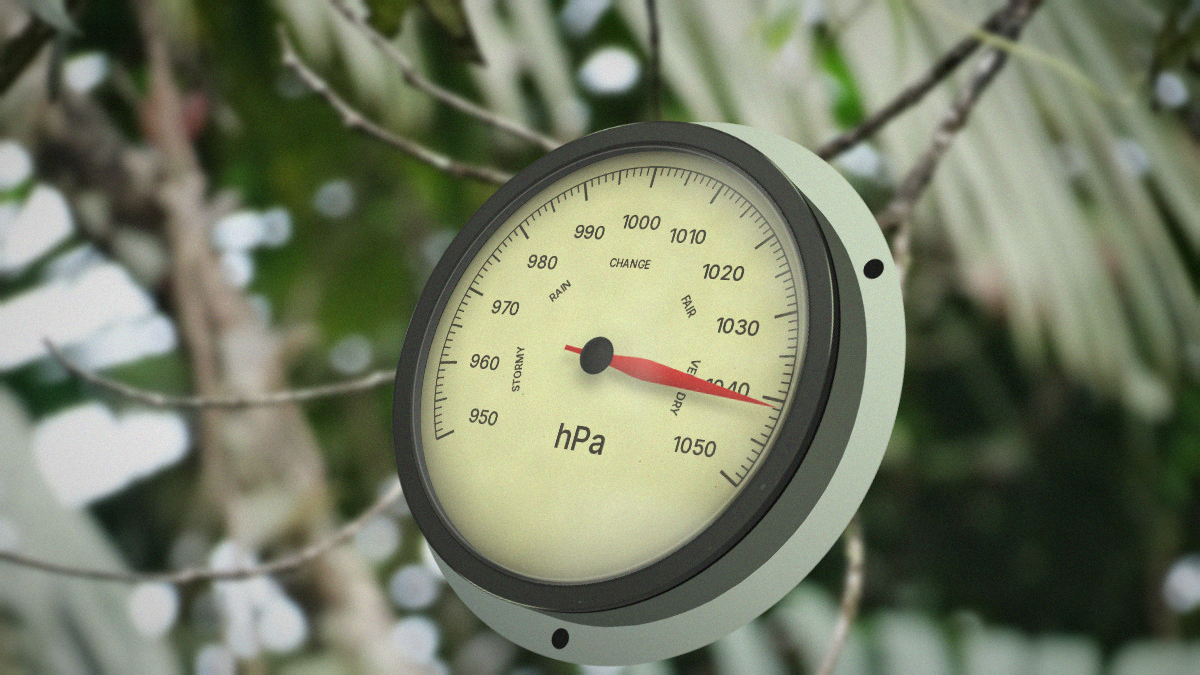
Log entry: 1041 (hPa)
